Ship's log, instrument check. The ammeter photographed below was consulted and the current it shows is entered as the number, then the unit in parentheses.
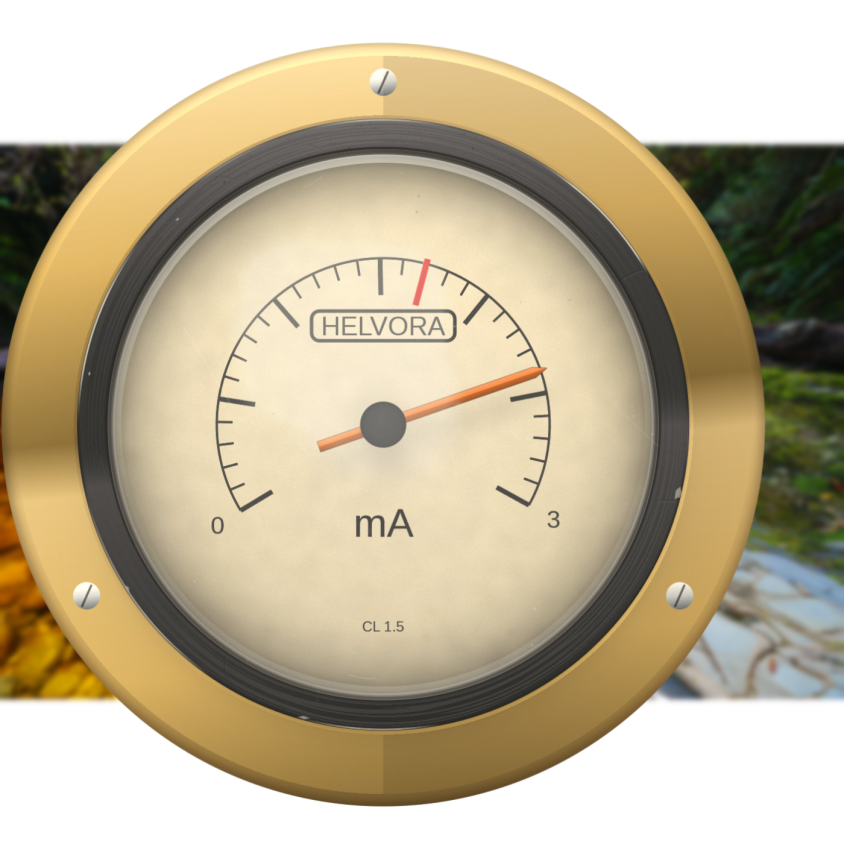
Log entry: 2.4 (mA)
